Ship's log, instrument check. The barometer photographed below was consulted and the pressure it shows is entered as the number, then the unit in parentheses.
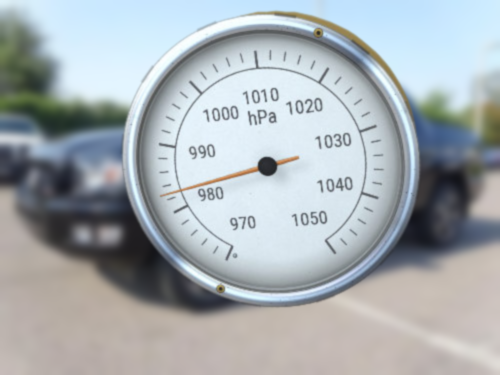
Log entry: 983 (hPa)
